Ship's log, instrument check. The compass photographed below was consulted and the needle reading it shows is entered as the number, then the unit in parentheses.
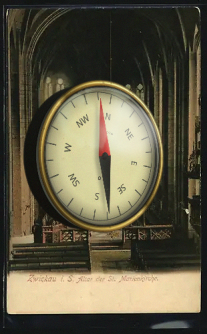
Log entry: 345 (°)
